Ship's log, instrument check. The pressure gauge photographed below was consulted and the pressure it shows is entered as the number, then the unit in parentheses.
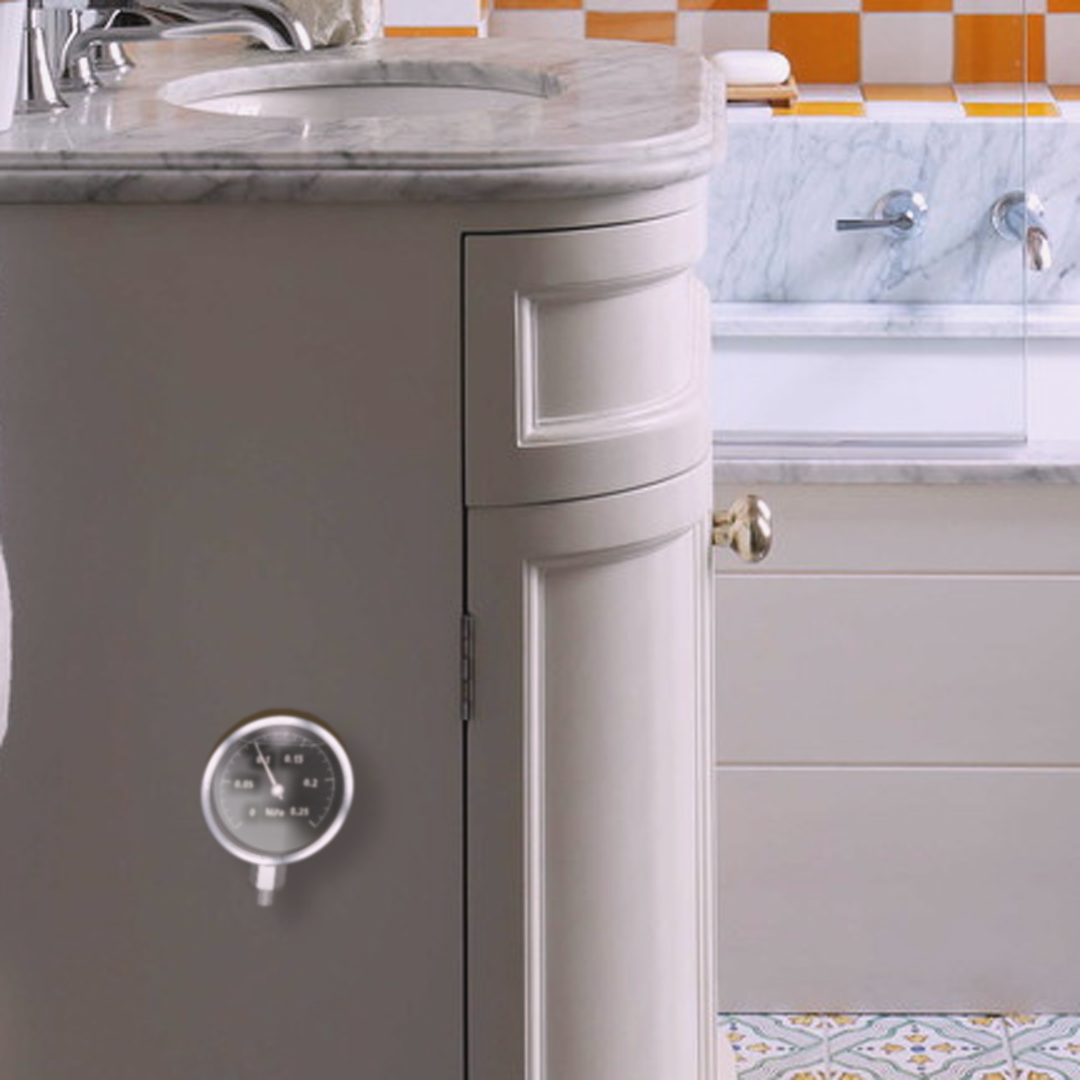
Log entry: 0.1 (MPa)
